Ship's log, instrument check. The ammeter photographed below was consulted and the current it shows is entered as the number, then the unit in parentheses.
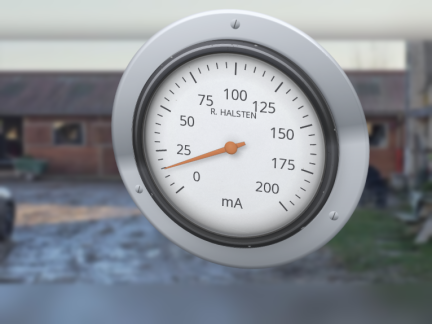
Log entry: 15 (mA)
